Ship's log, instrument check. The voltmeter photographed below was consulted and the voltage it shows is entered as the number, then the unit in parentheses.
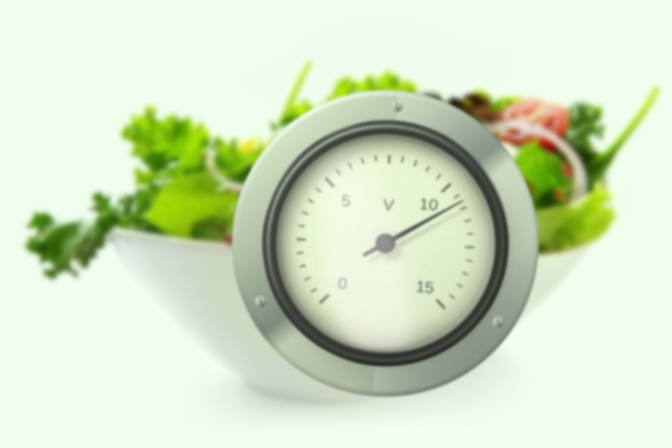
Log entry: 10.75 (V)
